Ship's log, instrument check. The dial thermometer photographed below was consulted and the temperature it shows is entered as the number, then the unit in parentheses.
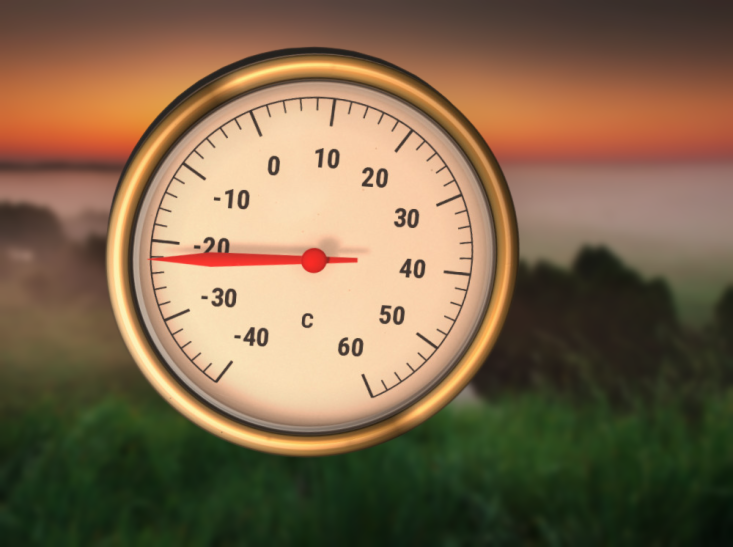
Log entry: -22 (°C)
